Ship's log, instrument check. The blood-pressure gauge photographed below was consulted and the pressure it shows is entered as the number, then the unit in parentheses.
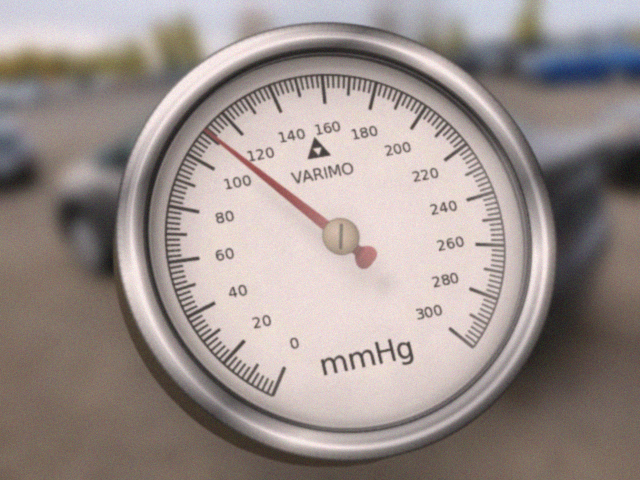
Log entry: 110 (mmHg)
